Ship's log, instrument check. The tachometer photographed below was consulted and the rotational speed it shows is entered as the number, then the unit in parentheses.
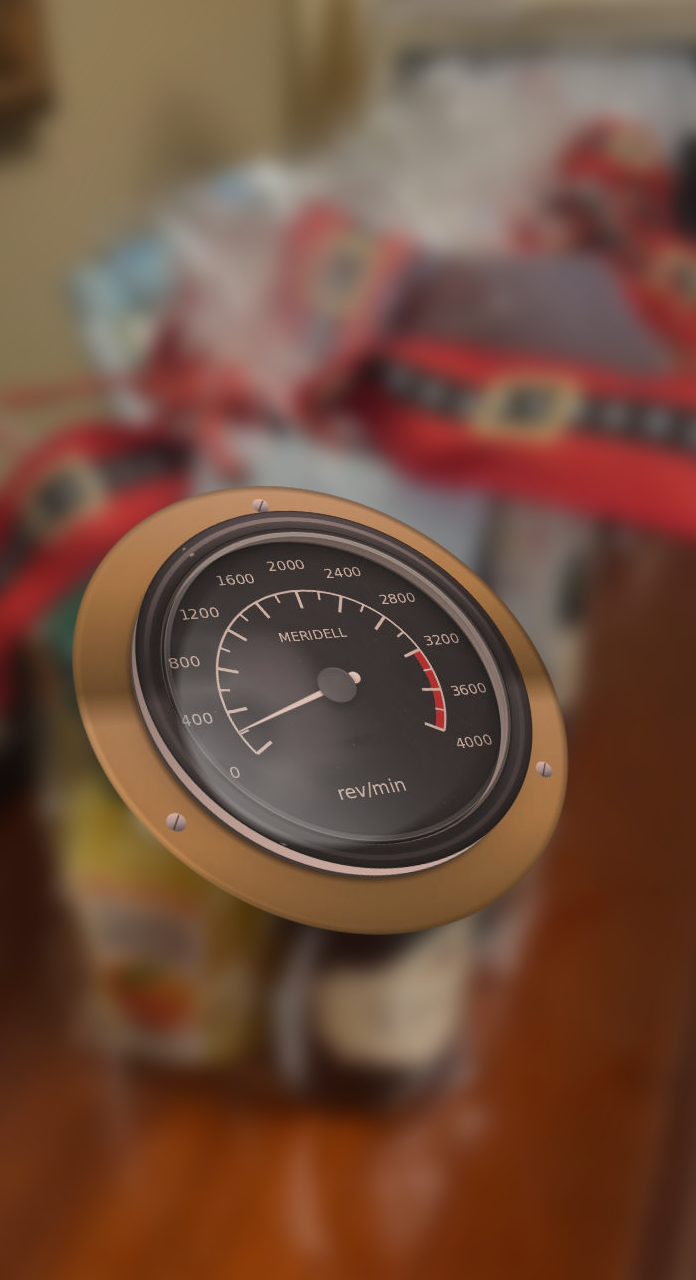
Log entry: 200 (rpm)
